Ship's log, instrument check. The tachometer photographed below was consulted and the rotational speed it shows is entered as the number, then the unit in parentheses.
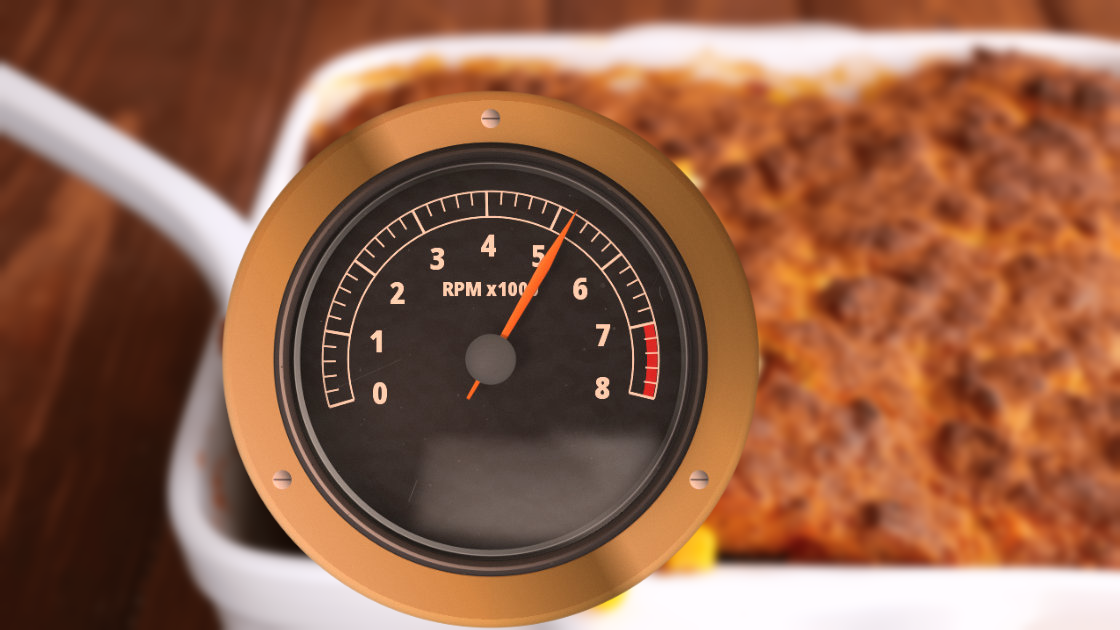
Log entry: 5200 (rpm)
